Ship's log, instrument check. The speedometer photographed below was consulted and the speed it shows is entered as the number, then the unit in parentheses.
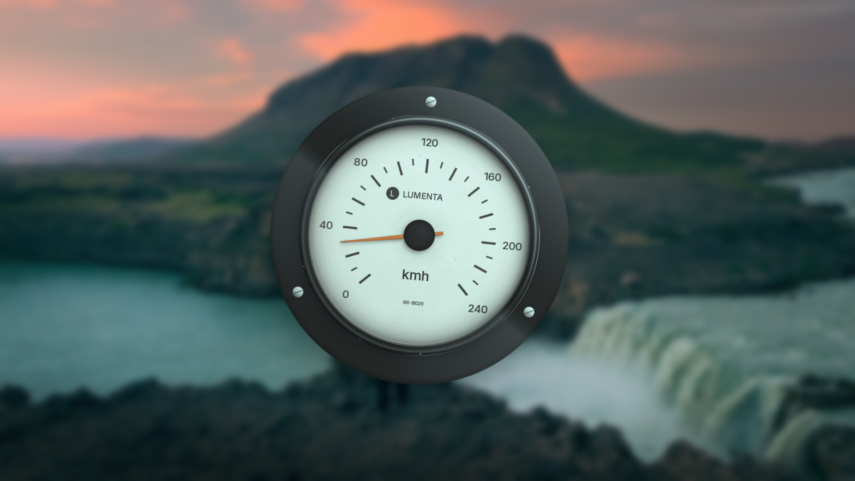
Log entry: 30 (km/h)
